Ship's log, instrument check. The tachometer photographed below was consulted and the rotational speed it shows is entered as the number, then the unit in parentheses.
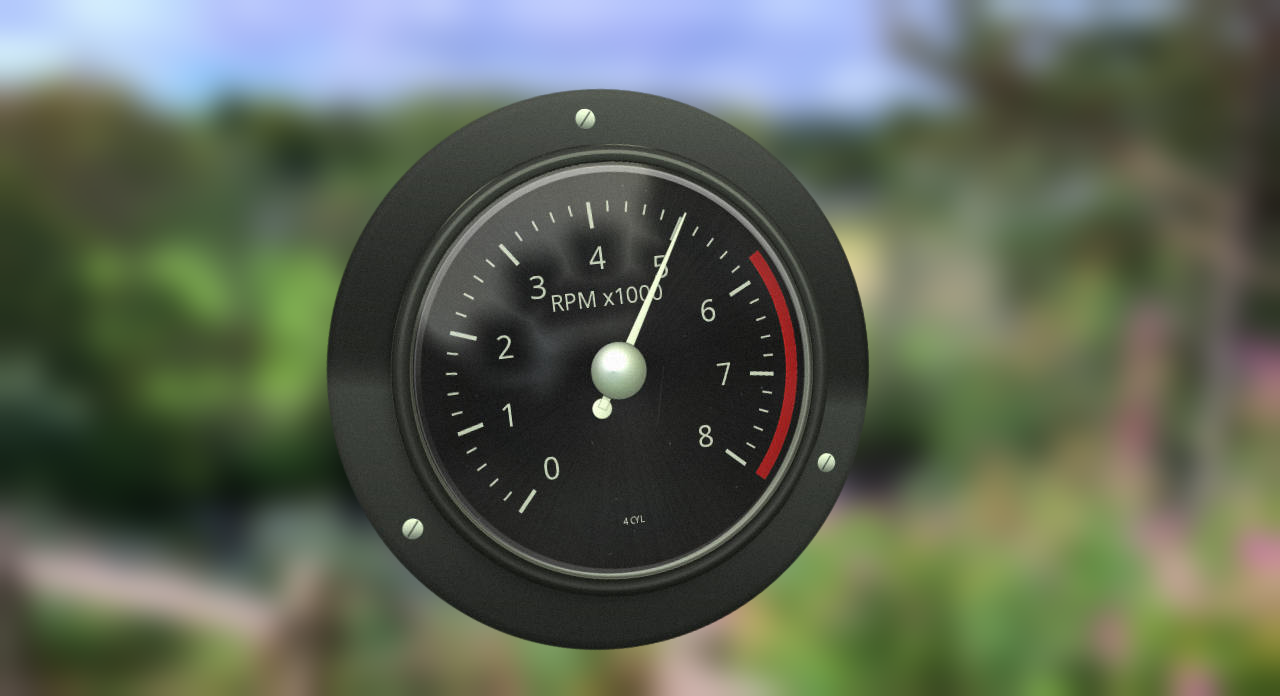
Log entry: 5000 (rpm)
